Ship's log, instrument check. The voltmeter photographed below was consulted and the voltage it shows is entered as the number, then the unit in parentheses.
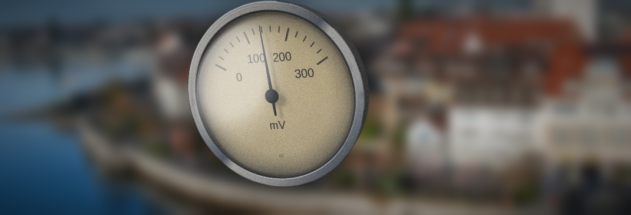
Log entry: 140 (mV)
